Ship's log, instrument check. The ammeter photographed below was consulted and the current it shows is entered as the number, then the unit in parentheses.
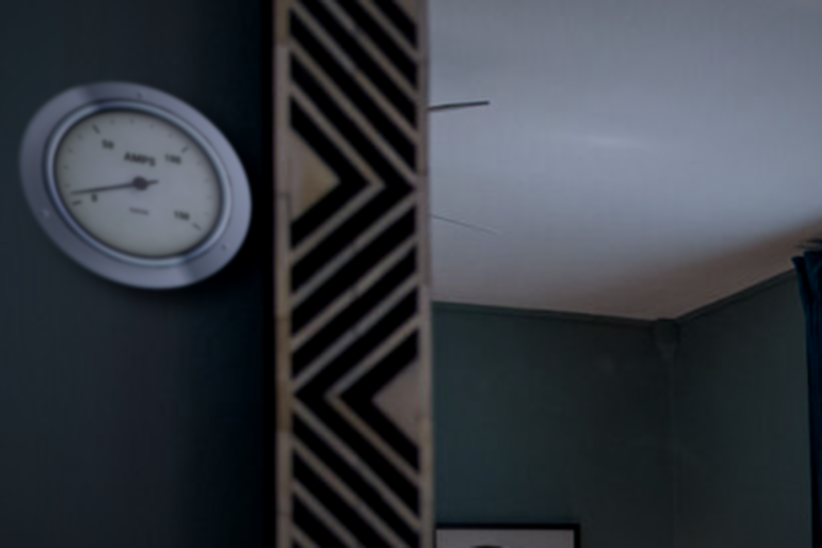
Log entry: 5 (A)
